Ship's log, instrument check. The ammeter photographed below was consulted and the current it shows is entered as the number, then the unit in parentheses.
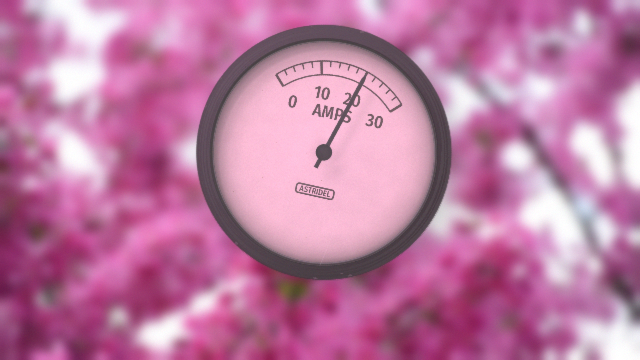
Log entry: 20 (A)
